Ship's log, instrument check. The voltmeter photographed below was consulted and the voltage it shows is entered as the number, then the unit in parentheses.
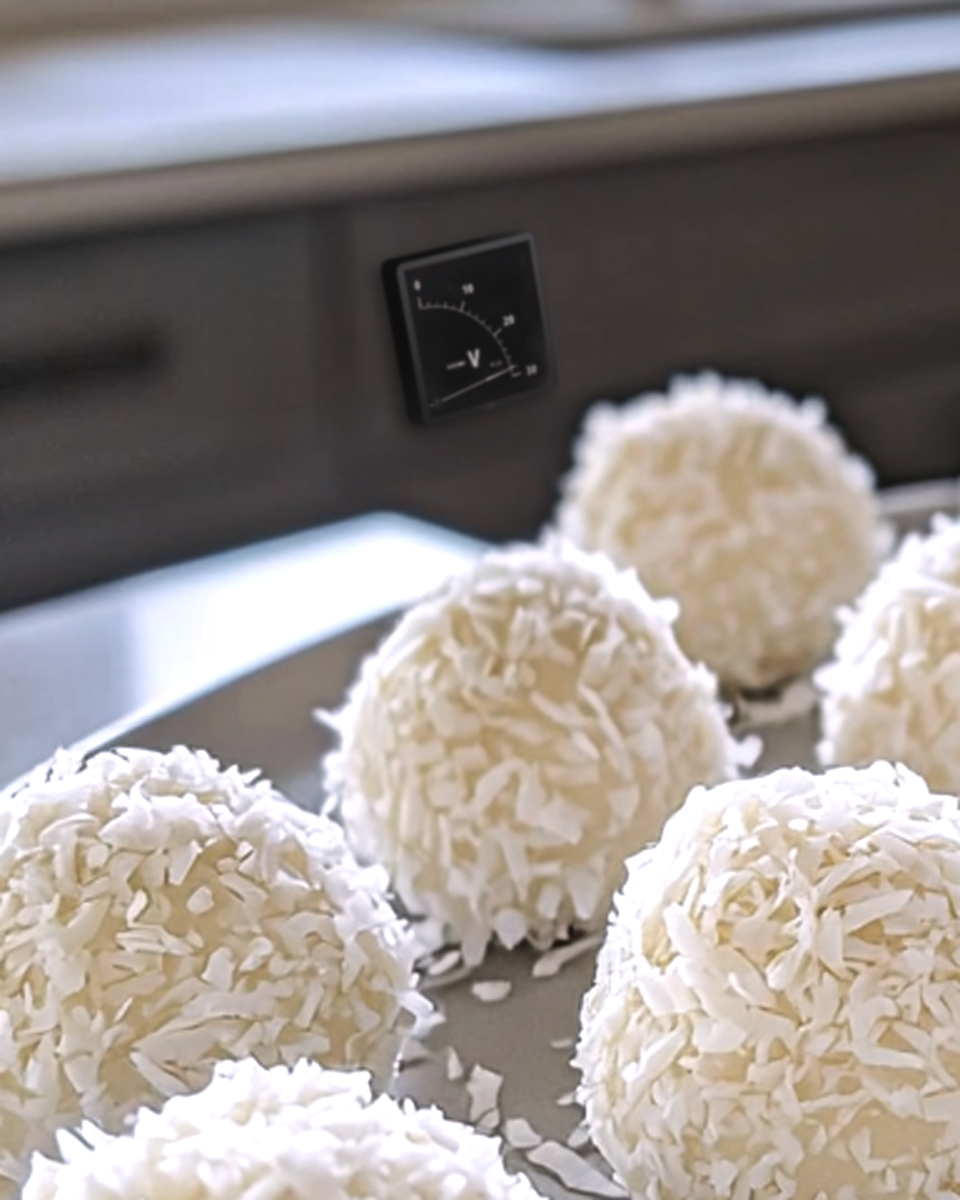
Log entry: 28 (V)
